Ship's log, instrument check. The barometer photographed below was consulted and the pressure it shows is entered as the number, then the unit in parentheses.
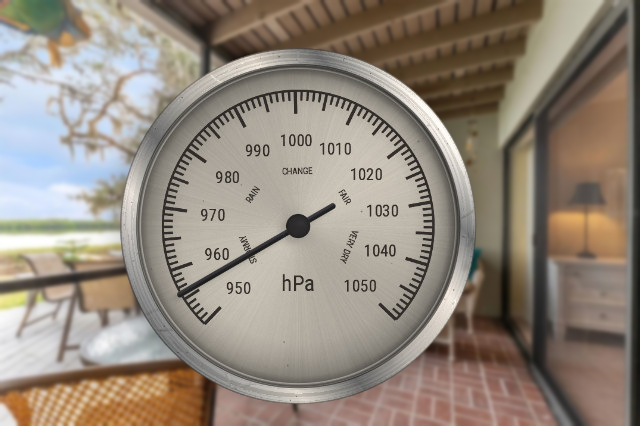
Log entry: 956 (hPa)
